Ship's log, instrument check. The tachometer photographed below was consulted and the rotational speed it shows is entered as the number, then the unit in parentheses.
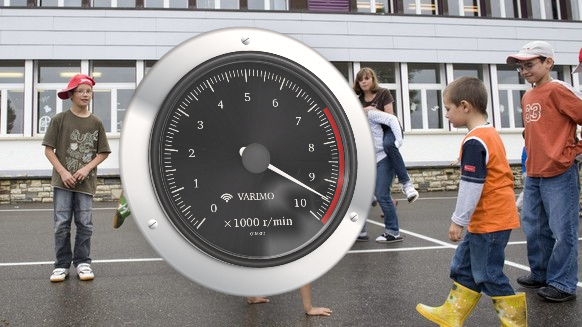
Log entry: 9500 (rpm)
